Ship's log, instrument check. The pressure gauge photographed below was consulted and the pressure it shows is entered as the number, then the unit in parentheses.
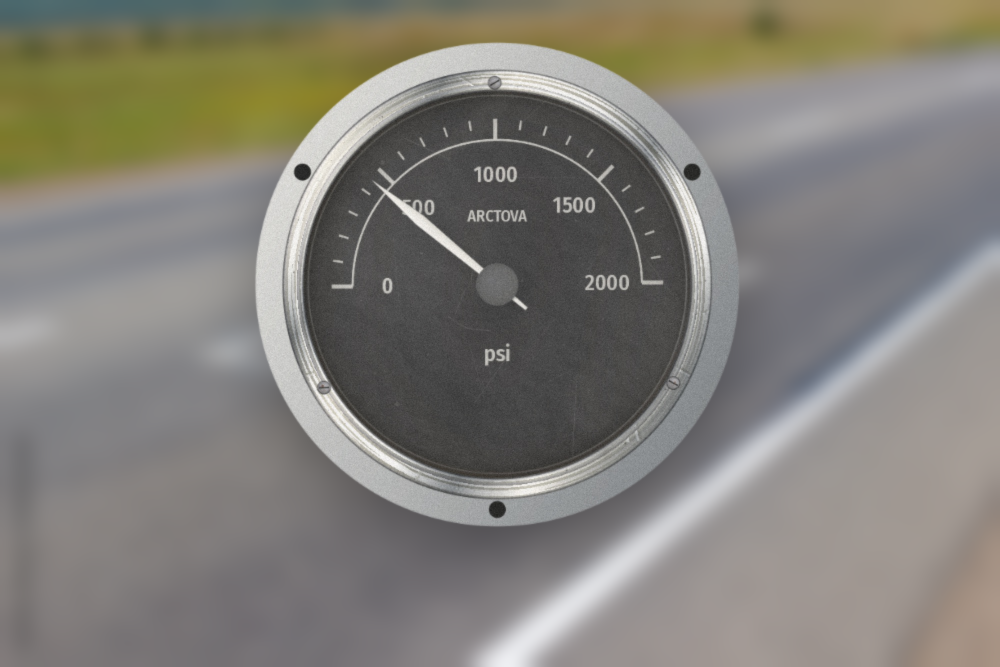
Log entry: 450 (psi)
